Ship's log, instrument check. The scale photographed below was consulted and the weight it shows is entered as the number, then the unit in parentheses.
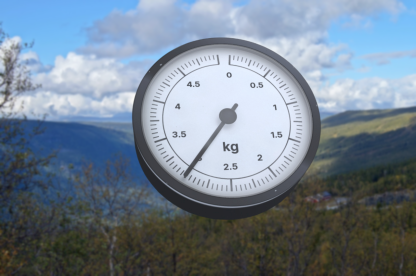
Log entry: 3 (kg)
